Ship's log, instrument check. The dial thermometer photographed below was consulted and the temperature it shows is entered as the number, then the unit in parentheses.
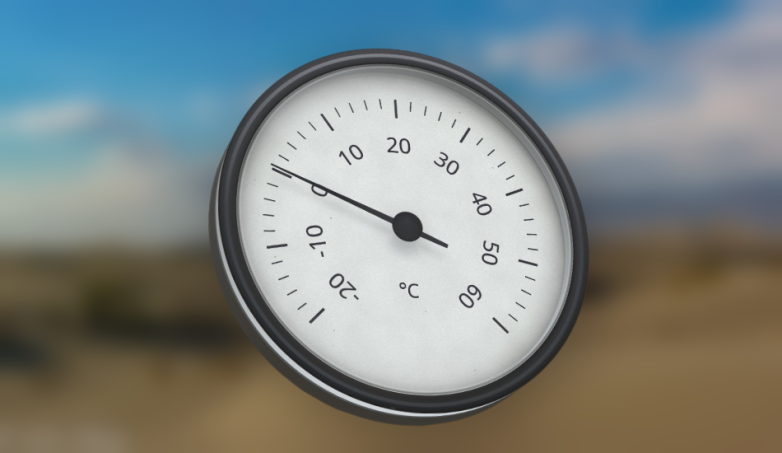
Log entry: 0 (°C)
